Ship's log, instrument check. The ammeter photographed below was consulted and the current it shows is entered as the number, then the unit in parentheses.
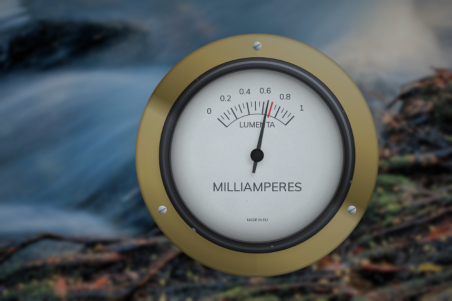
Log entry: 0.65 (mA)
